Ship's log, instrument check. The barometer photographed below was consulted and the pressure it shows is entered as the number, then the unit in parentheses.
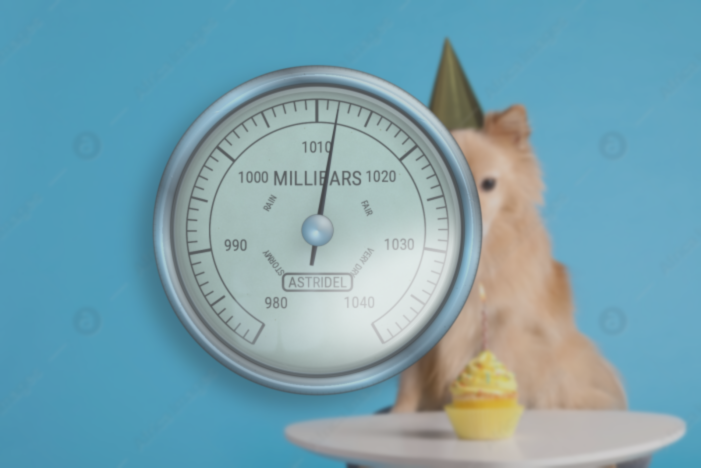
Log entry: 1012 (mbar)
